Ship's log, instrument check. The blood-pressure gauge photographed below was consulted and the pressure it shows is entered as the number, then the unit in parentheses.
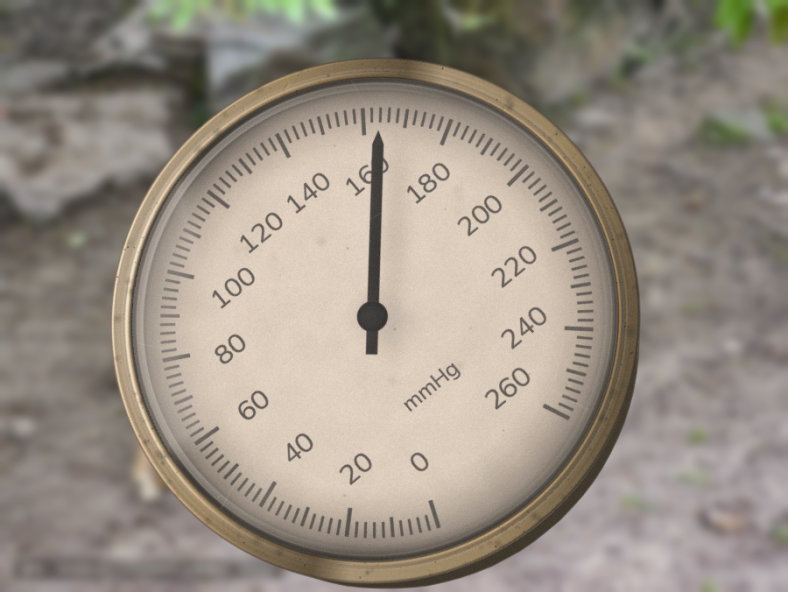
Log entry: 164 (mmHg)
